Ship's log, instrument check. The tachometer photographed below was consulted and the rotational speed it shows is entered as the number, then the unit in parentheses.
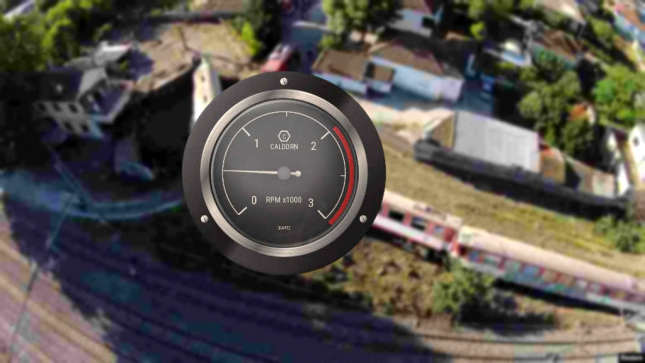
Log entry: 500 (rpm)
